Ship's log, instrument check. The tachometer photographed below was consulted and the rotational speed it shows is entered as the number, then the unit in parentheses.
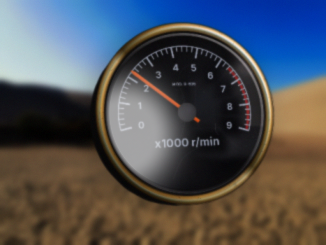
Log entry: 2200 (rpm)
